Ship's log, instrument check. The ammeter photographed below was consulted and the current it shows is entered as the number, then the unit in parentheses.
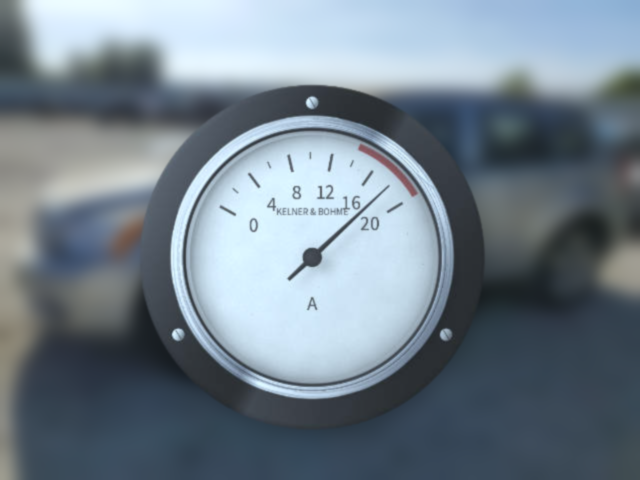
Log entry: 18 (A)
